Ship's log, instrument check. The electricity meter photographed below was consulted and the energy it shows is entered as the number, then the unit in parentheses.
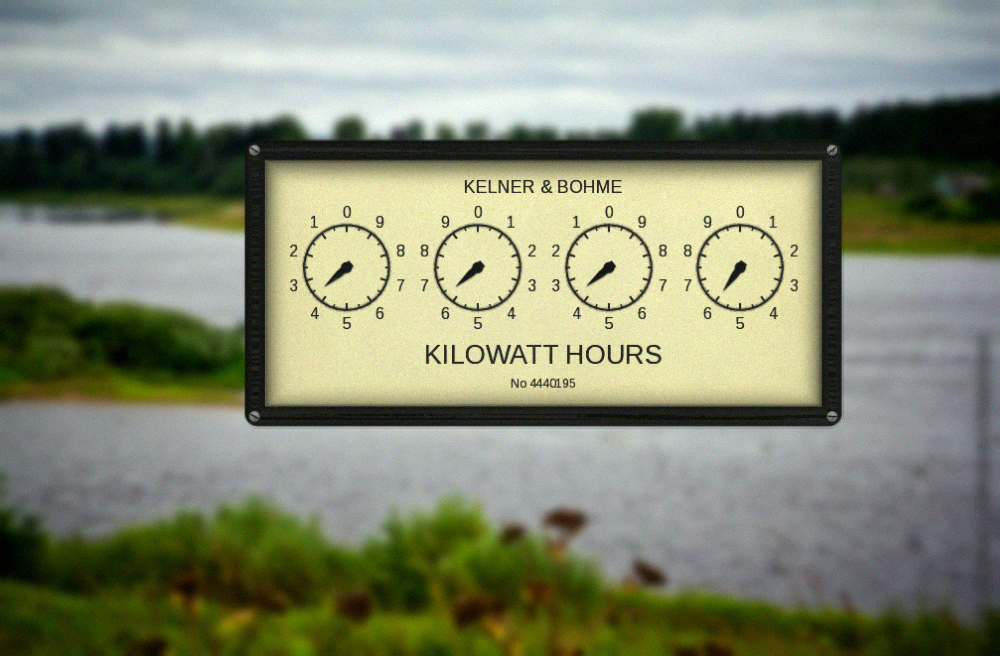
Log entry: 3636 (kWh)
